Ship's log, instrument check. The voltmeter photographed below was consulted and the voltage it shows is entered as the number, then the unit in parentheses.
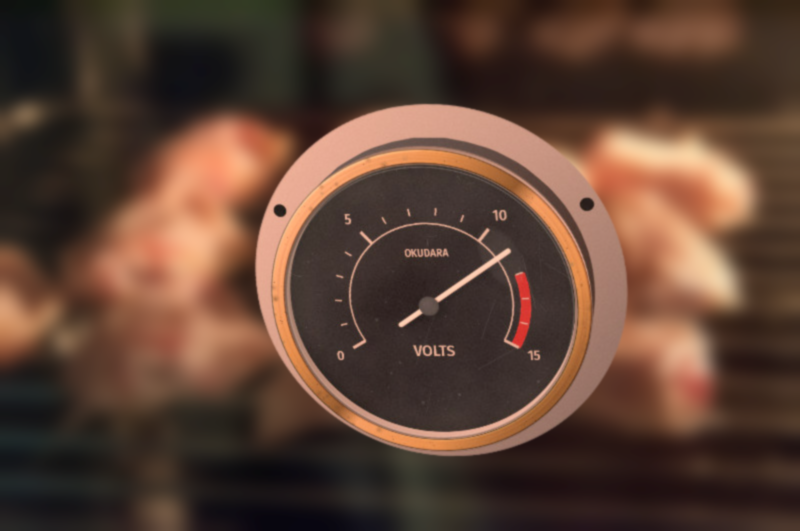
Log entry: 11 (V)
